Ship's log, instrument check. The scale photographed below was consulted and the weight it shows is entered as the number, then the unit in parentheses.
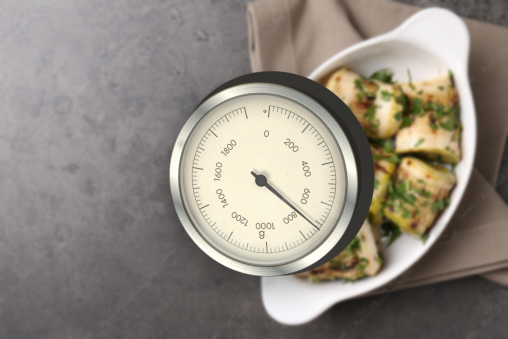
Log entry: 720 (g)
